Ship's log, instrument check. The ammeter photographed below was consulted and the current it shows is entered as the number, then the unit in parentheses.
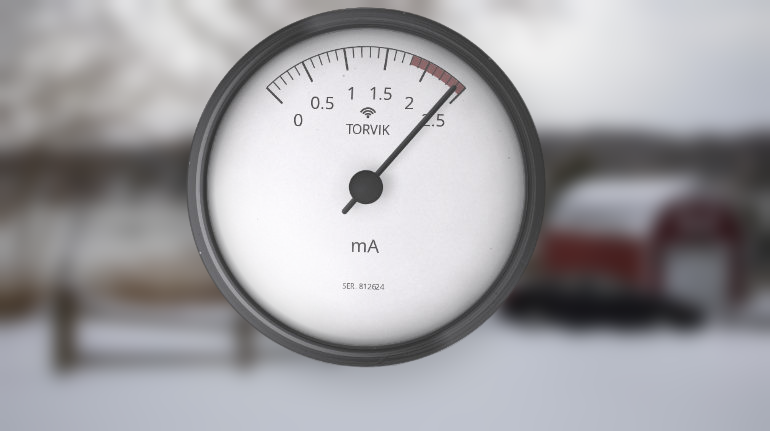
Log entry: 2.4 (mA)
